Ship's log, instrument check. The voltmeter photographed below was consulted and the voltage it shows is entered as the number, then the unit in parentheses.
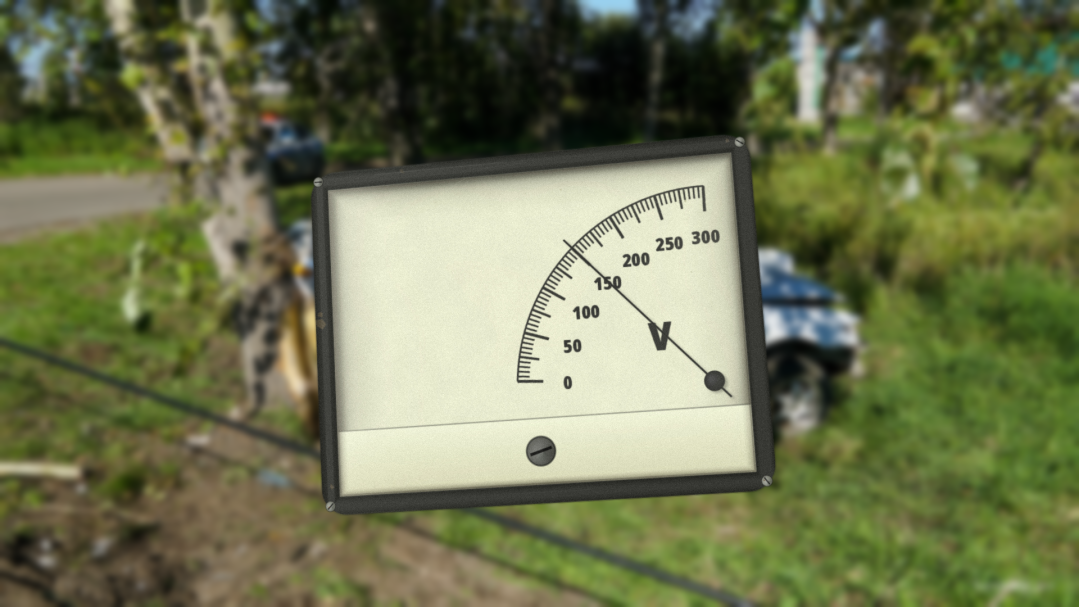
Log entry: 150 (V)
